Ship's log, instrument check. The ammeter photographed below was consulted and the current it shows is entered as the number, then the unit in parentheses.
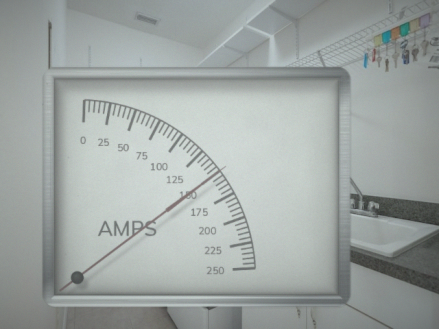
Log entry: 150 (A)
